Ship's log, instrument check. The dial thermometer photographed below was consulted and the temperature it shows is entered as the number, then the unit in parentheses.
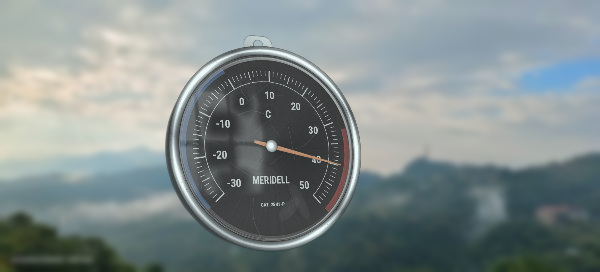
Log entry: 40 (°C)
